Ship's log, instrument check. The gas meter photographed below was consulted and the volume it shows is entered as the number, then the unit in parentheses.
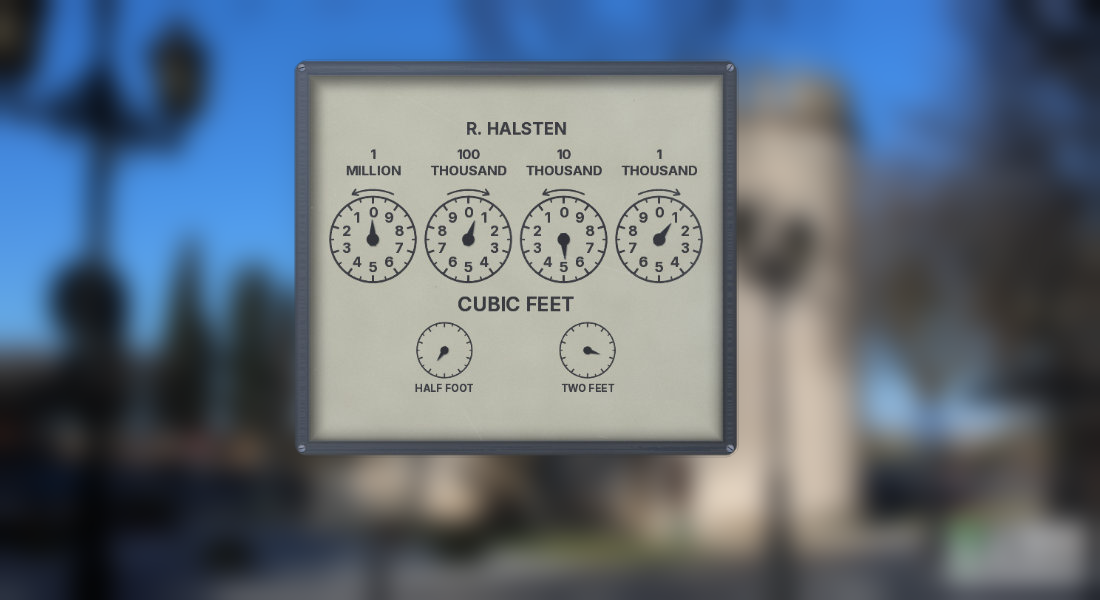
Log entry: 5100 (ft³)
